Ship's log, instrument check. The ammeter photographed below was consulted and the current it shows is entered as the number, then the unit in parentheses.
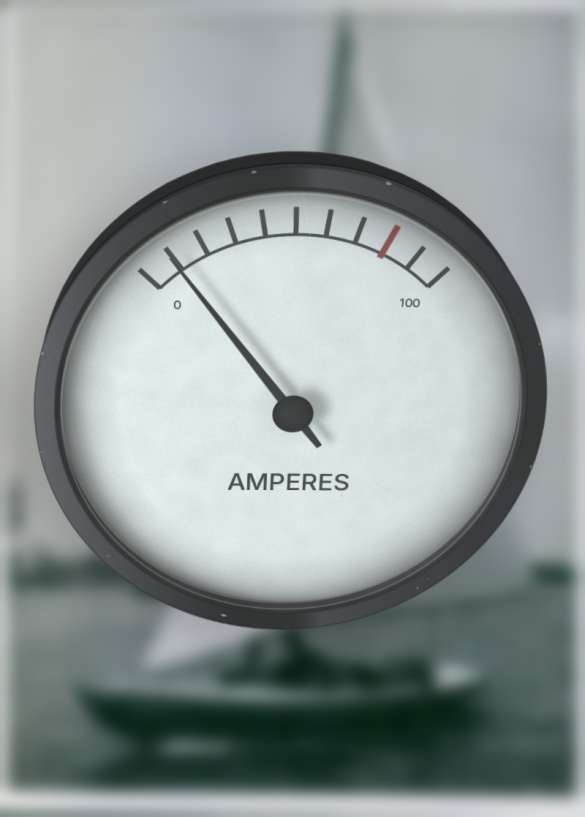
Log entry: 10 (A)
